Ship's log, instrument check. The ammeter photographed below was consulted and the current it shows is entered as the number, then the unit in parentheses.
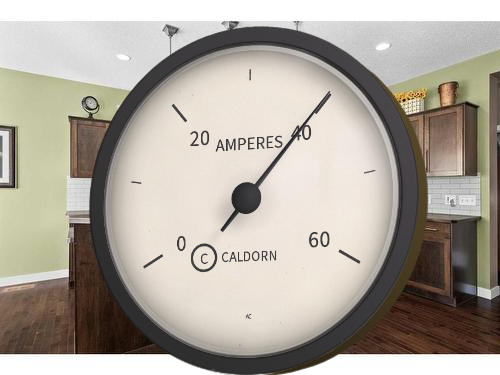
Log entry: 40 (A)
